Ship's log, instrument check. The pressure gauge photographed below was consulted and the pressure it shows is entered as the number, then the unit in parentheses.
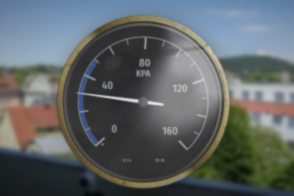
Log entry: 30 (kPa)
